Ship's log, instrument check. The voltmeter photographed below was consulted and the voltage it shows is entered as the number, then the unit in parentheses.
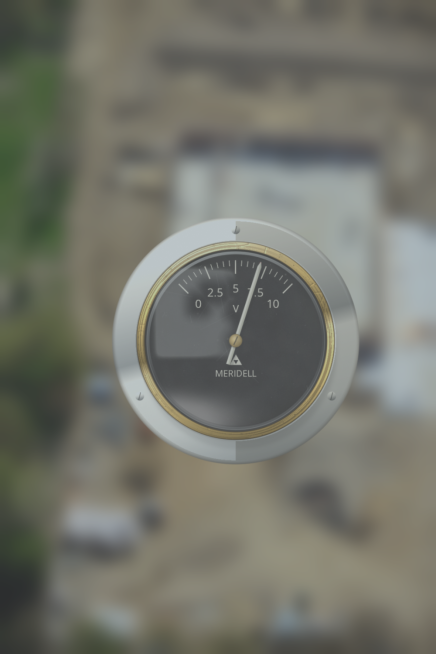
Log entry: 7 (V)
